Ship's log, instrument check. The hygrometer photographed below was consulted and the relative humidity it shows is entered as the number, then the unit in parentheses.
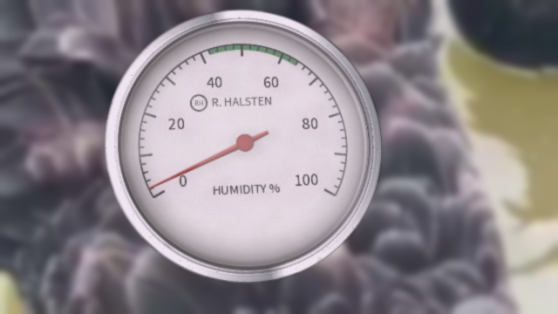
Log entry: 2 (%)
